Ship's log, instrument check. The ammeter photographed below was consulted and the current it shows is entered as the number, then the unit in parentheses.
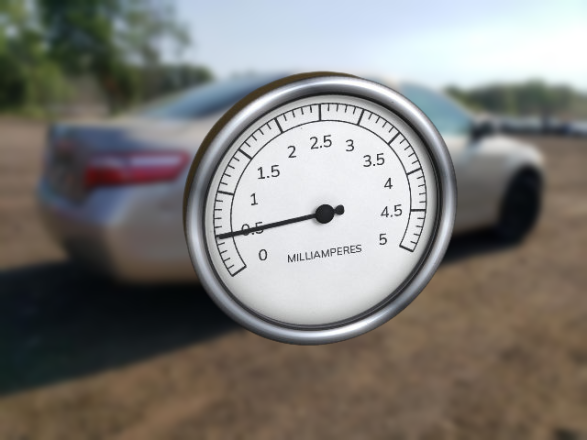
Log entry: 0.5 (mA)
